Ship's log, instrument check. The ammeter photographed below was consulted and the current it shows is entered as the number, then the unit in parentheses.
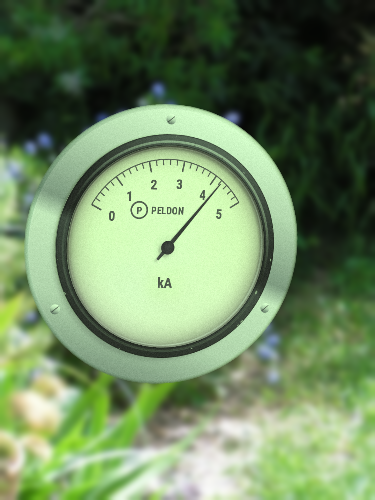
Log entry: 4.2 (kA)
